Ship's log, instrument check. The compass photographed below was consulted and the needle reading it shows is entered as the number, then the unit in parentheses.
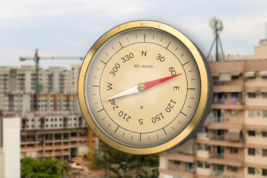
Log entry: 70 (°)
